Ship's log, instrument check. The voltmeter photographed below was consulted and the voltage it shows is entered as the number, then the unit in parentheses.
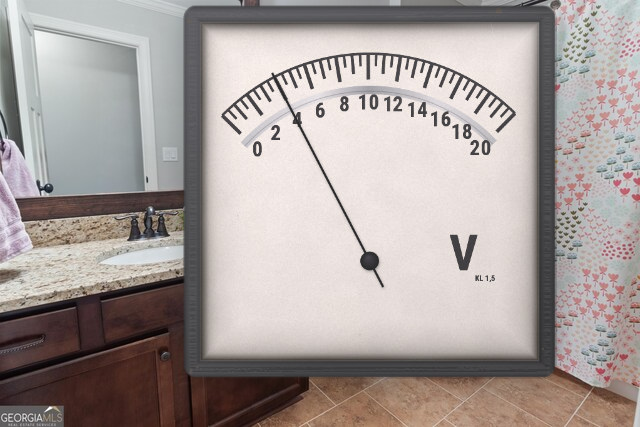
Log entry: 4 (V)
